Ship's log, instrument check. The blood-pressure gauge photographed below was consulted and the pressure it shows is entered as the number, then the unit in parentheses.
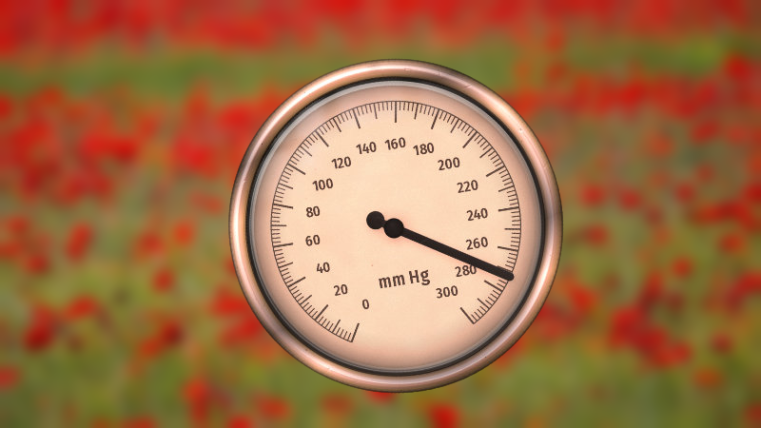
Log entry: 272 (mmHg)
